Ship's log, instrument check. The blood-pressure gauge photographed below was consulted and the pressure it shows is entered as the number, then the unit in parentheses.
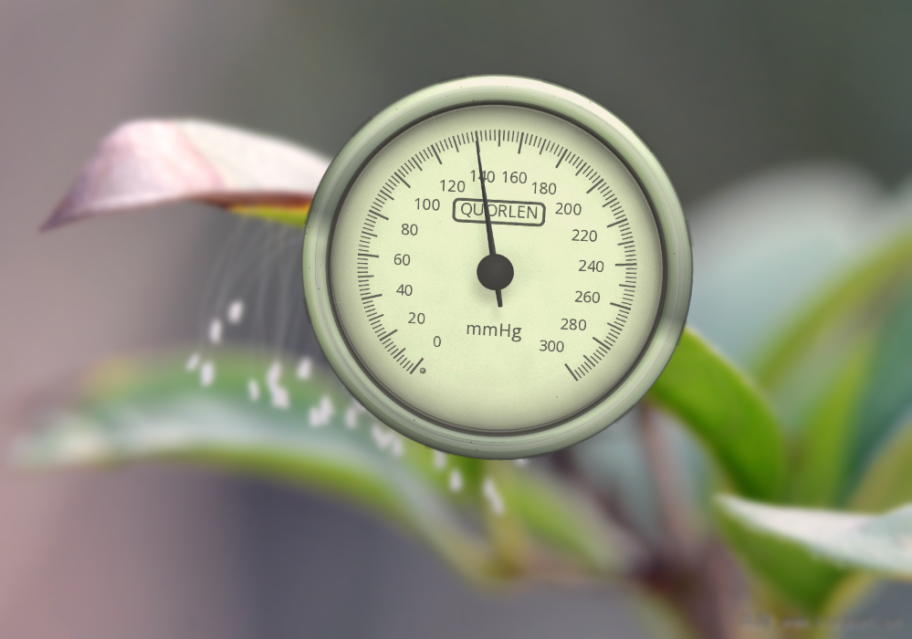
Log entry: 140 (mmHg)
